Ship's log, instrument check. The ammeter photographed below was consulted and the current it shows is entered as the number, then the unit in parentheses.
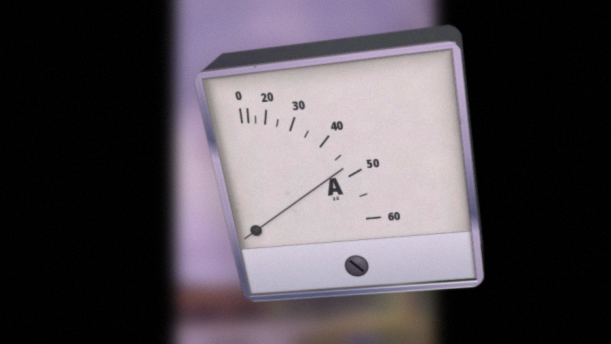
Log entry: 47.5 (A)
